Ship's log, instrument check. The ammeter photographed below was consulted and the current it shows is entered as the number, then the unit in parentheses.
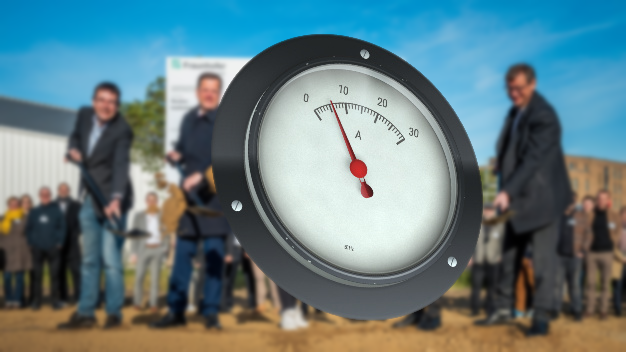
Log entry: 5 (A)
